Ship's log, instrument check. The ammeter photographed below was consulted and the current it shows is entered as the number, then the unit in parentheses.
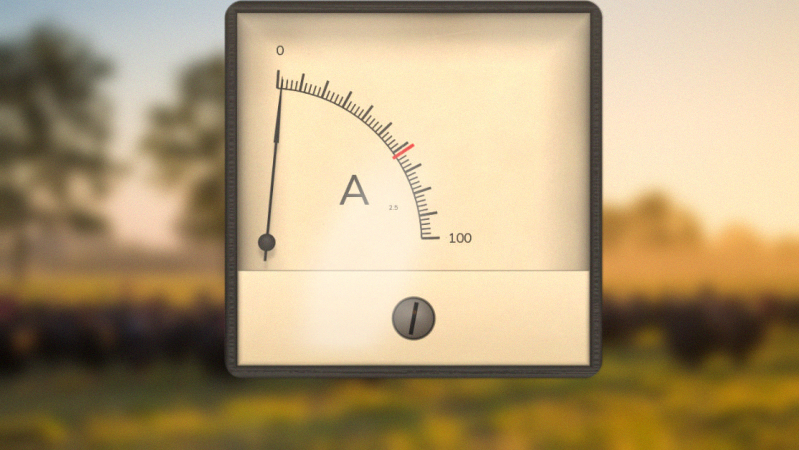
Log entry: 2 (A)
